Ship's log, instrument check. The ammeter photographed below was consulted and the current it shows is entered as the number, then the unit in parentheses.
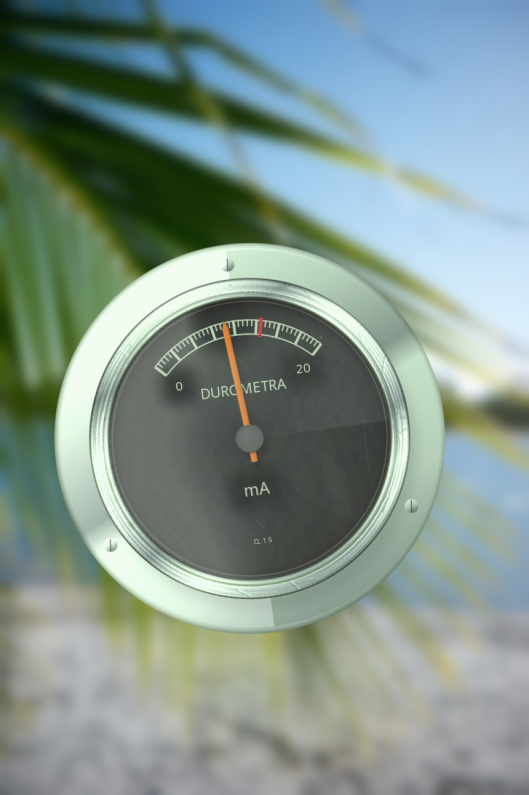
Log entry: 9 (mA)
